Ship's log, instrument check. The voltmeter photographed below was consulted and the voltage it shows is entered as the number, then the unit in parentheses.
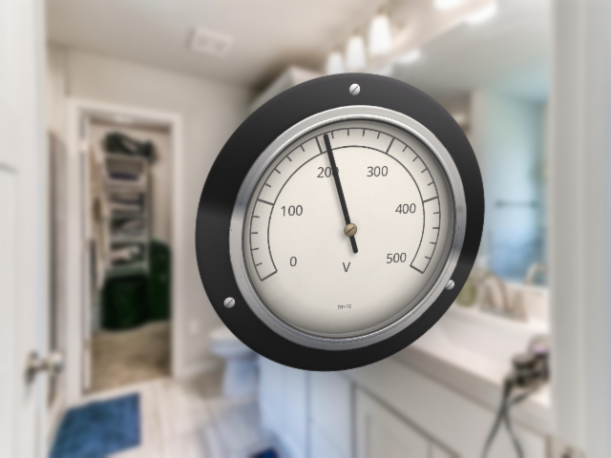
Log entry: 210 (V)
